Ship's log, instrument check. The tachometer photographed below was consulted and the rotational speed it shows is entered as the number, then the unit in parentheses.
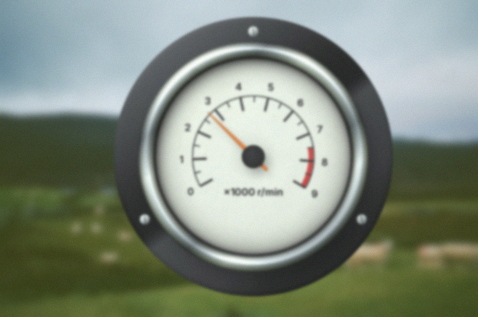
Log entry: 2750 (rpm)
